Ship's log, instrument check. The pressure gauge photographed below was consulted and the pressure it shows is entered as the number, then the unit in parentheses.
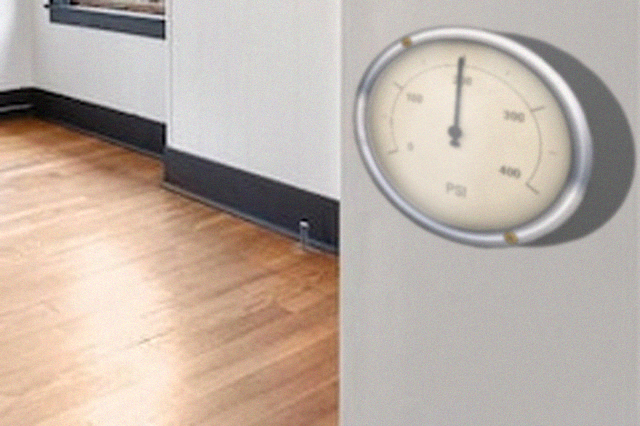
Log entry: 200 (psi)
